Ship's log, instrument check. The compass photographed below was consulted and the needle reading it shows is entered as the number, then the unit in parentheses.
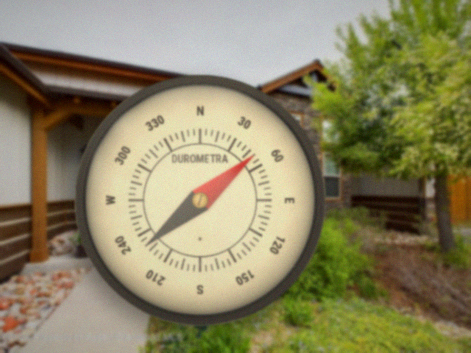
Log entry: 50 (°)
